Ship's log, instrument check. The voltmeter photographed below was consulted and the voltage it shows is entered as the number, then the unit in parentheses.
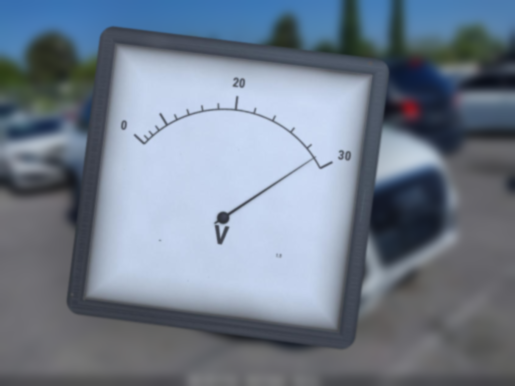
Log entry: 29 (V)
